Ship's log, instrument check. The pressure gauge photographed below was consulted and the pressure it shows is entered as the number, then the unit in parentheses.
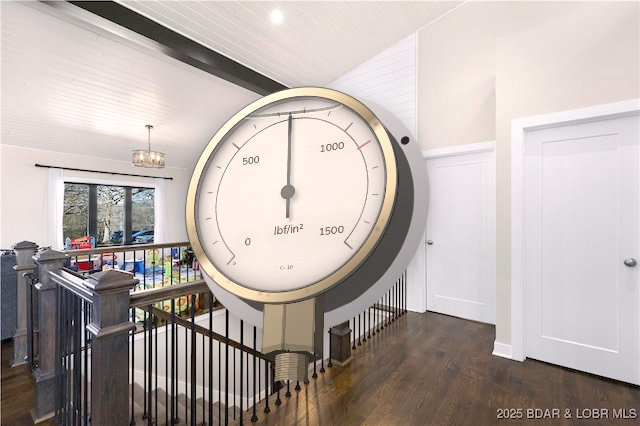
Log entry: 750 (psi)
